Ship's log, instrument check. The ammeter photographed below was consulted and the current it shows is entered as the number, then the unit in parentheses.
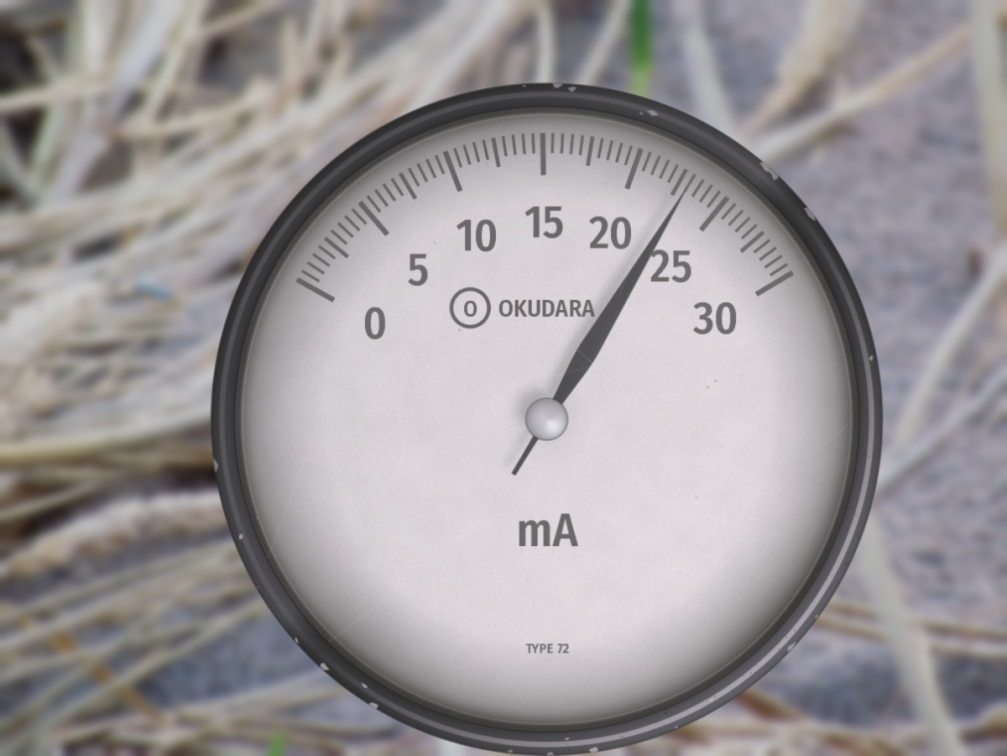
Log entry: 23 (mA)
